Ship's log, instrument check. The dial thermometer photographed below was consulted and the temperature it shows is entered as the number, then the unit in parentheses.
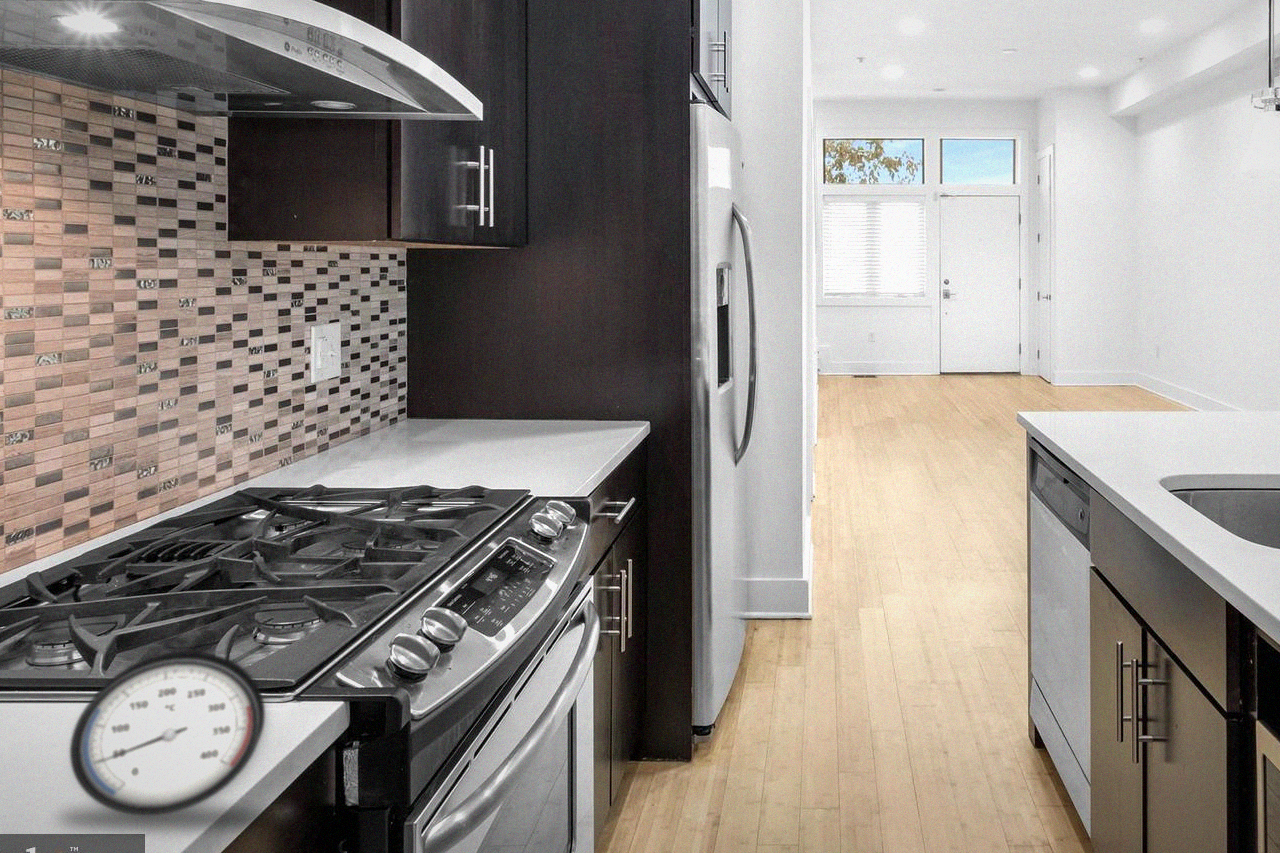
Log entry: 50 (°C)
